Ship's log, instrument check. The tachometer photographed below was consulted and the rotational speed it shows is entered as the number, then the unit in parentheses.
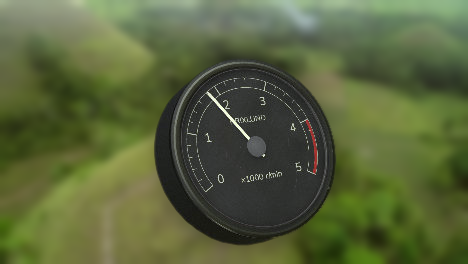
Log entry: 1800 (rpm)
